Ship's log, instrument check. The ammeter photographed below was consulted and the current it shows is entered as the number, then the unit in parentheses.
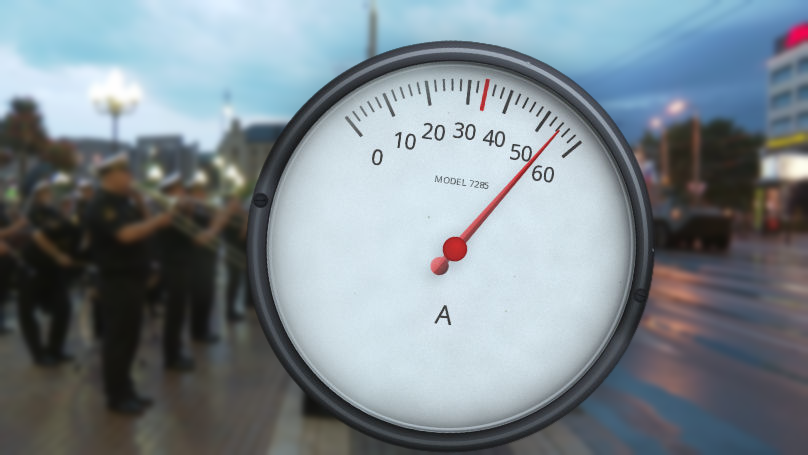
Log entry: 54 (A)
